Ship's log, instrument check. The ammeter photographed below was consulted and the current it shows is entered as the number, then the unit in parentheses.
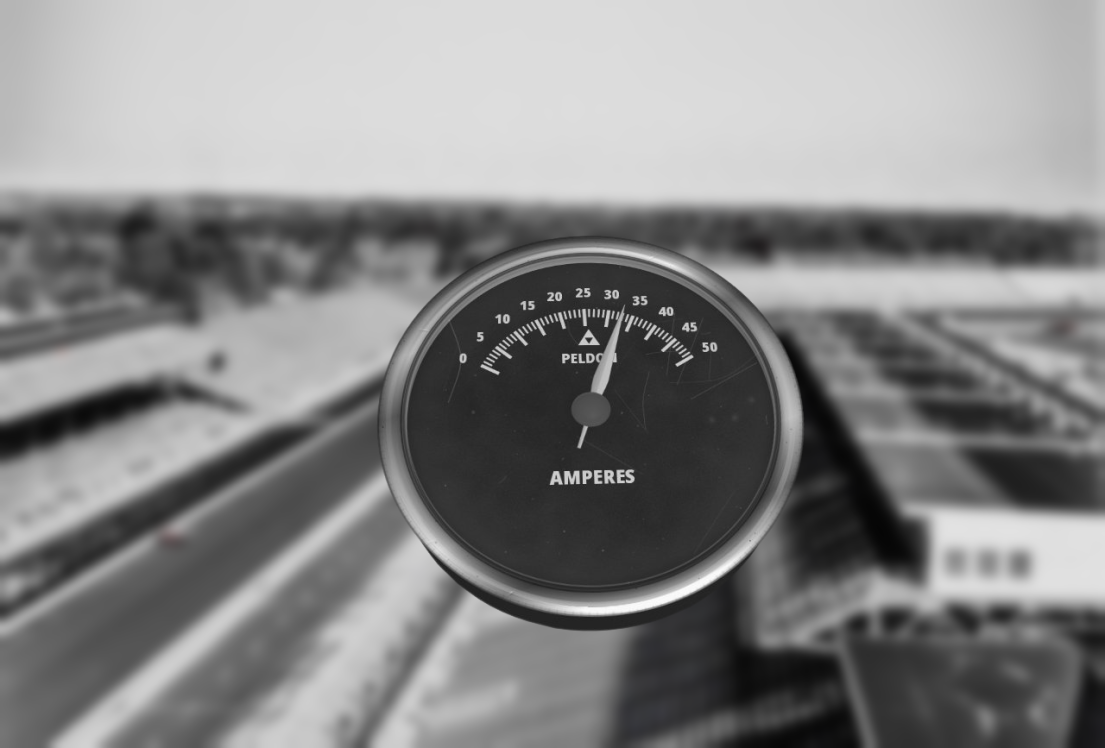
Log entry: 33 (A)
